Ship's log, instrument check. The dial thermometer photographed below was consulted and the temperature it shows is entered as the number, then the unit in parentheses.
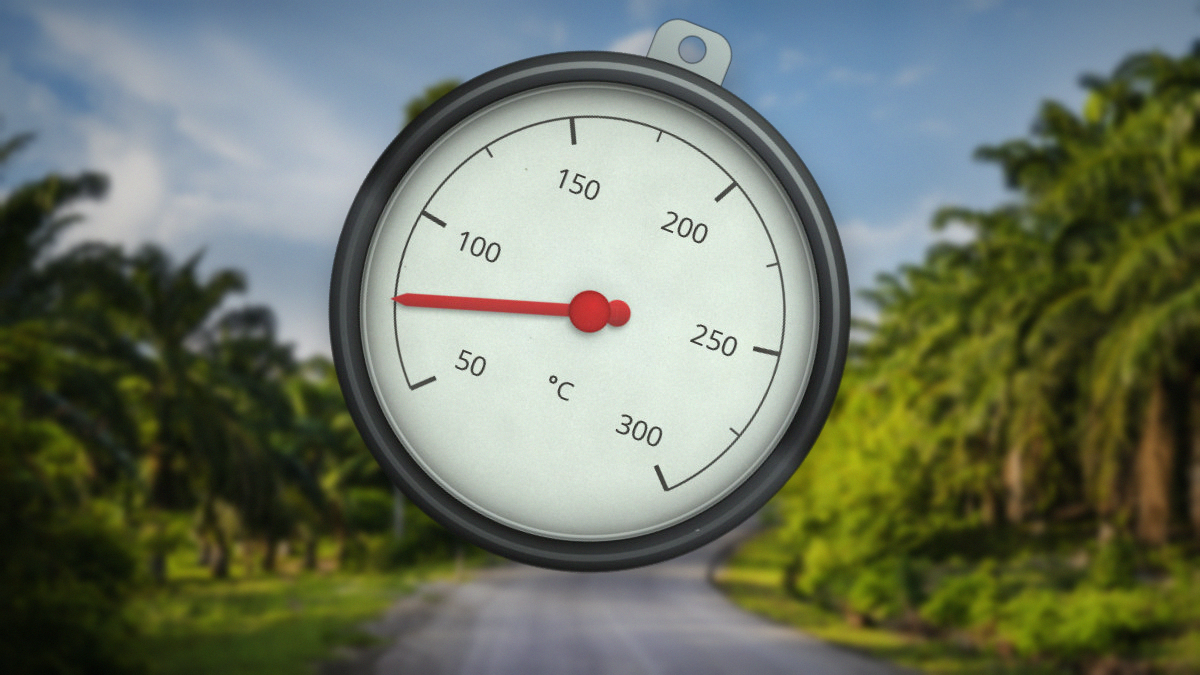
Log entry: 75 (°C)
